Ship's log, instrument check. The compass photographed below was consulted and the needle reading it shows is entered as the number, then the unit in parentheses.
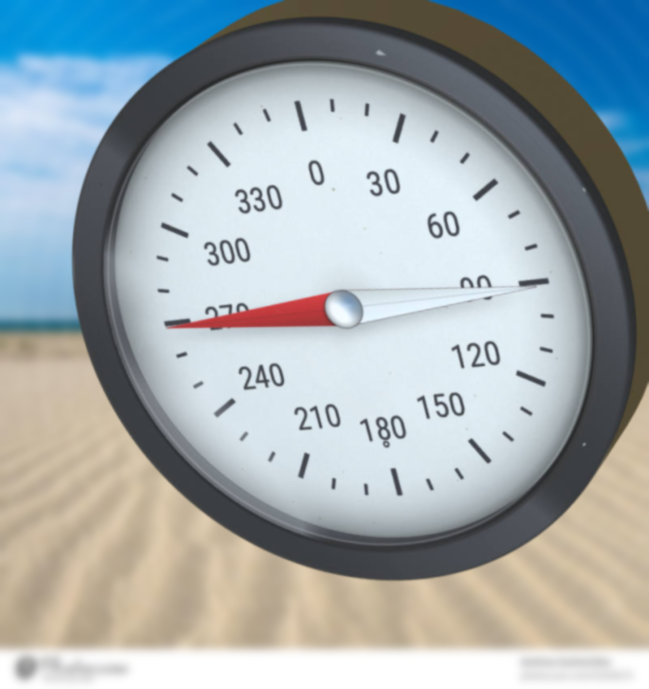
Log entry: 270 (°)
